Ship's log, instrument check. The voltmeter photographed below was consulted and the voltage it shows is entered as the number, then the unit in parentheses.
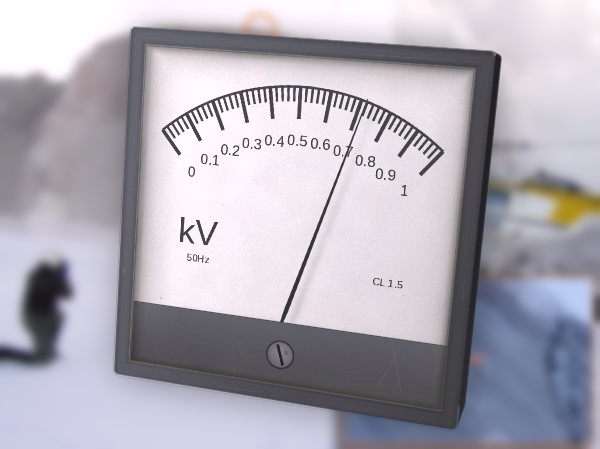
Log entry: 0.72 (kV)
